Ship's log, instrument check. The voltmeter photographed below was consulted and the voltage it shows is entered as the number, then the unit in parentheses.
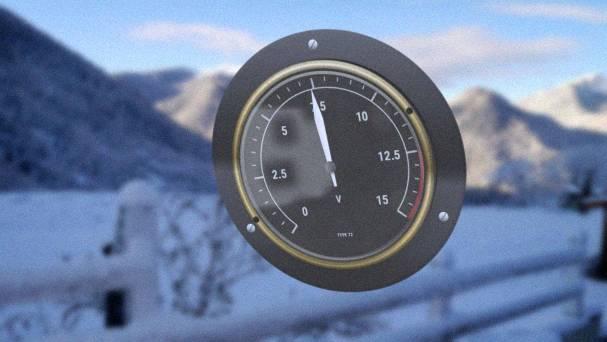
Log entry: 7.5 (V)
